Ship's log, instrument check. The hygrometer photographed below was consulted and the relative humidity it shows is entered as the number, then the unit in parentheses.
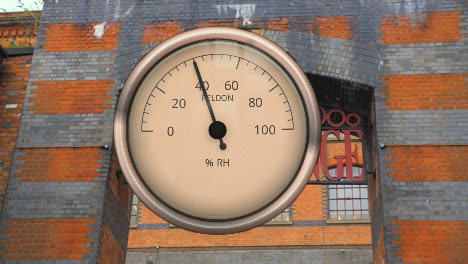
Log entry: 40 (%)
